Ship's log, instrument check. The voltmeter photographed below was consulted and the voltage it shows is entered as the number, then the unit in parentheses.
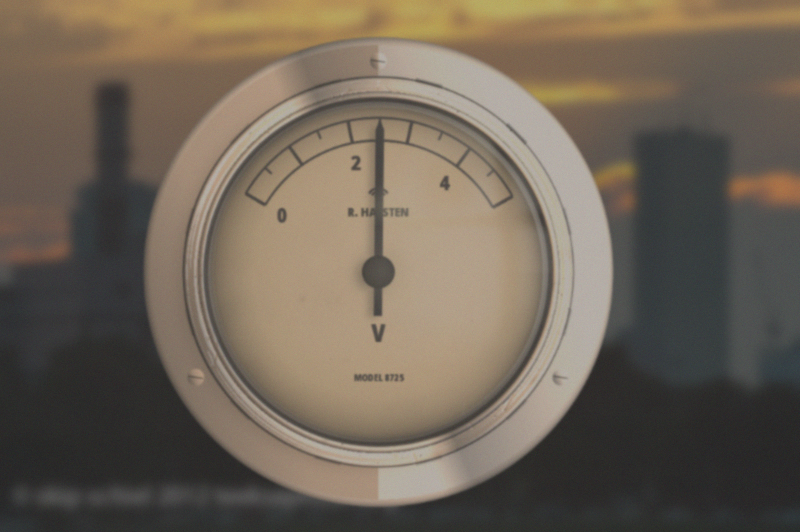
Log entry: 2.5 (V)
